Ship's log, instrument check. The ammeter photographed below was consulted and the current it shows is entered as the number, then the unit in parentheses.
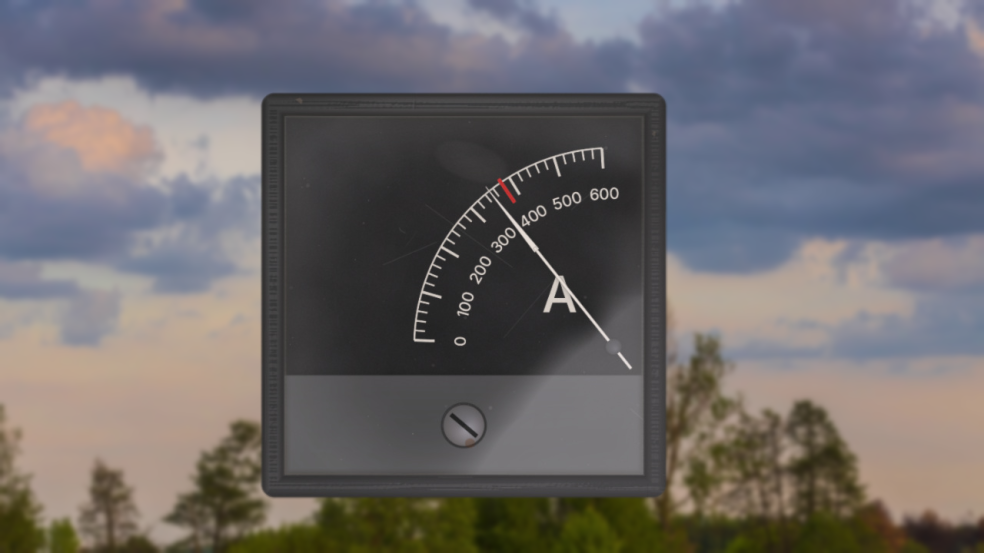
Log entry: 350 (A)
